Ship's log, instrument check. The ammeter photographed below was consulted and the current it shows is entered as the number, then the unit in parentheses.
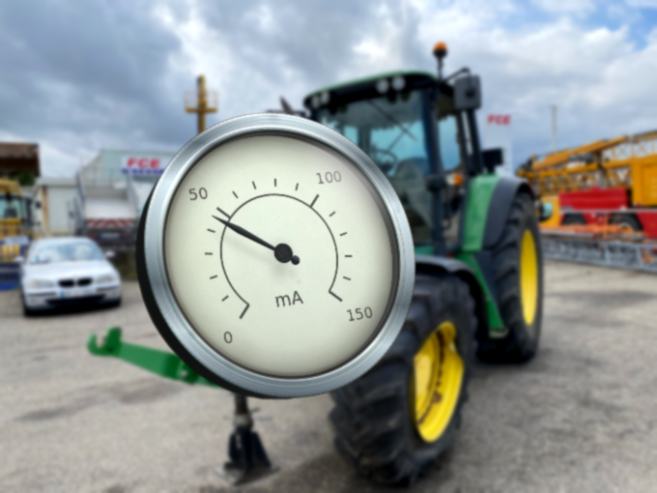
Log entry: 45 (mA)
